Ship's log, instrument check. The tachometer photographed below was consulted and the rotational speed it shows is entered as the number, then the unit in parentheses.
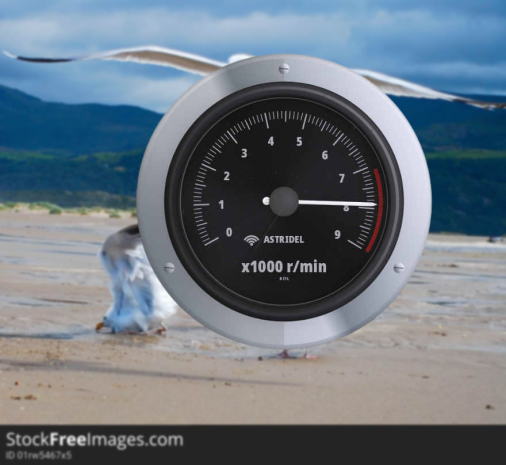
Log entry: 7900 (rpm)
